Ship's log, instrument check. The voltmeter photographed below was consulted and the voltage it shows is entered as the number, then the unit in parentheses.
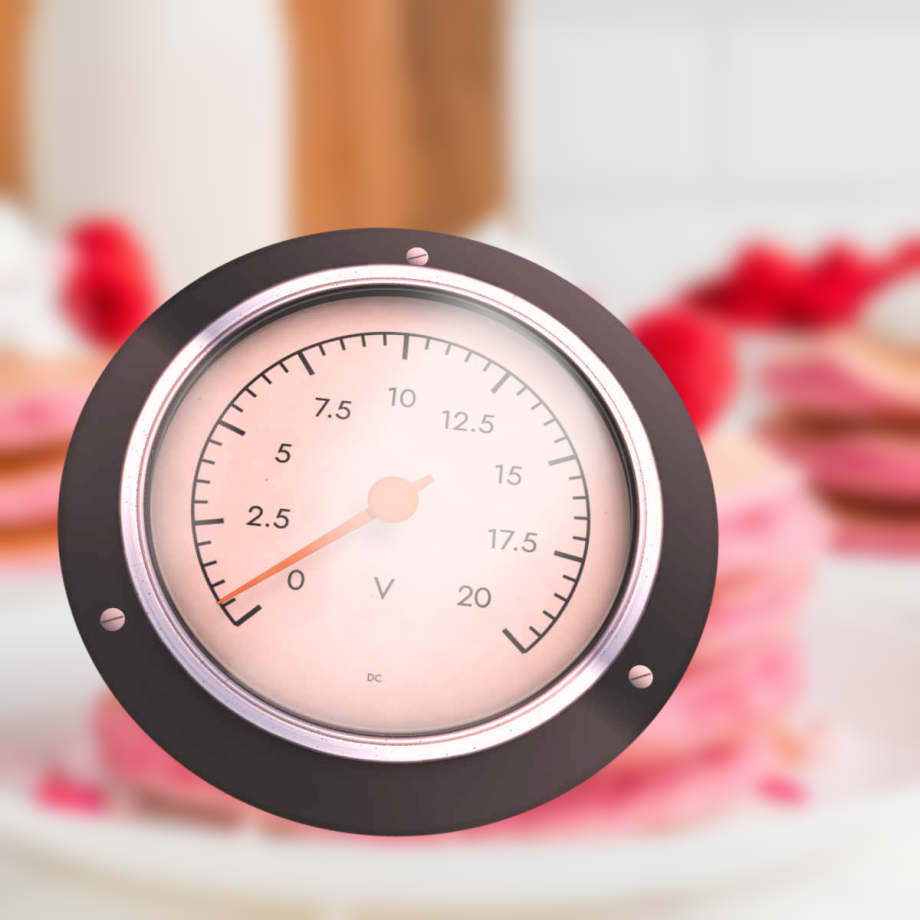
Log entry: 0.5 (V)
